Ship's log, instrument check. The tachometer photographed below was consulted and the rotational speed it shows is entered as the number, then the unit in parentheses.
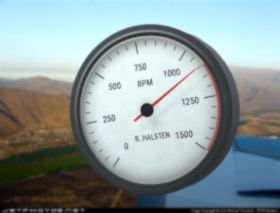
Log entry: 1100 (rpm)
